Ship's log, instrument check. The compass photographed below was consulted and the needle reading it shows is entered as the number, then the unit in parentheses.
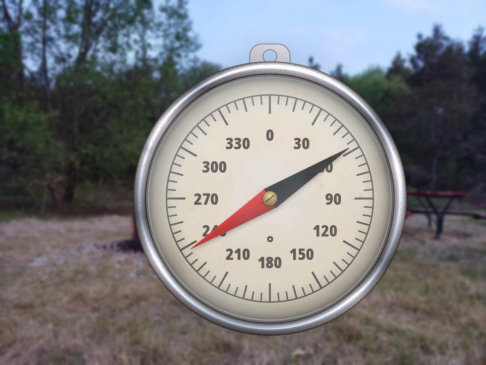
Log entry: 237.5 (°)
